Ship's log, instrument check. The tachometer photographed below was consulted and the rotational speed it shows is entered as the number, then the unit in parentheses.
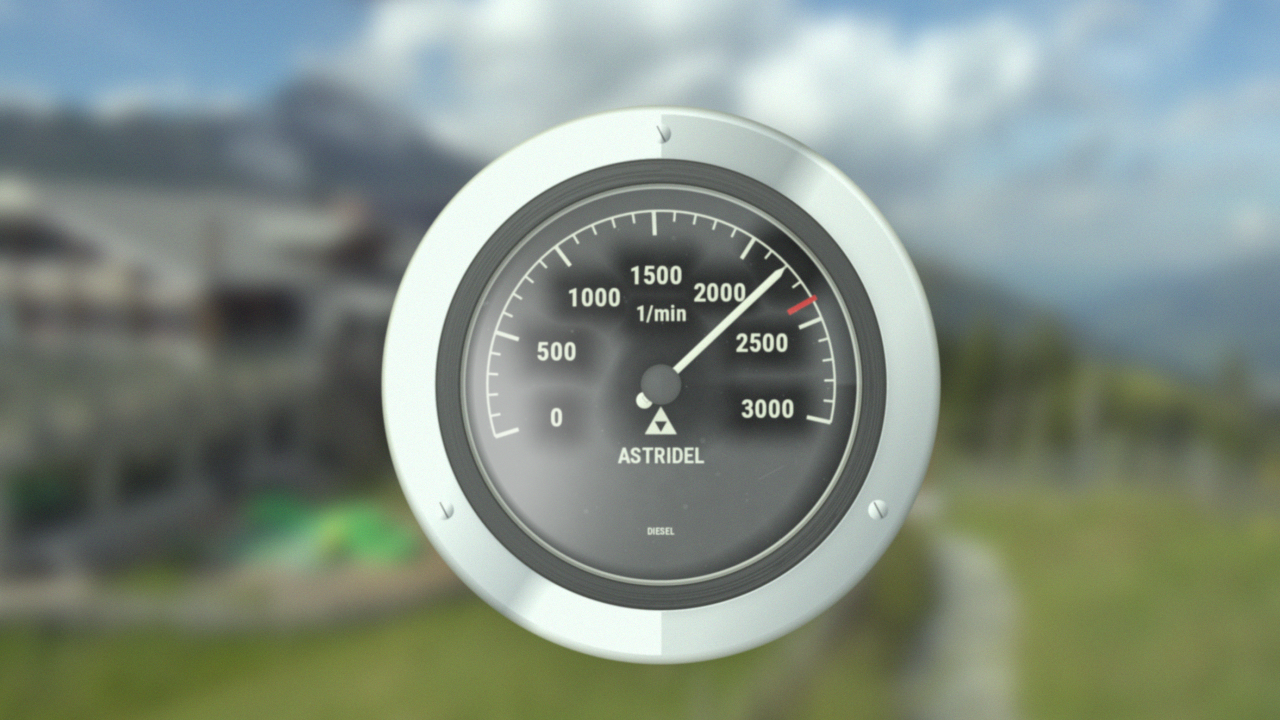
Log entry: 2200 (rpm)
